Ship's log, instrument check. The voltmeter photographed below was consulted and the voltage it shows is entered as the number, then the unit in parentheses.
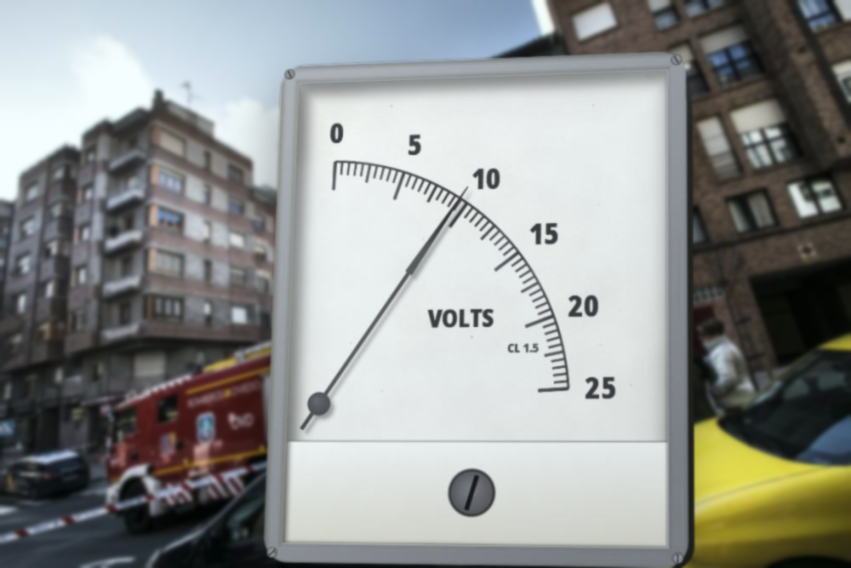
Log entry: 9.5 (V)
